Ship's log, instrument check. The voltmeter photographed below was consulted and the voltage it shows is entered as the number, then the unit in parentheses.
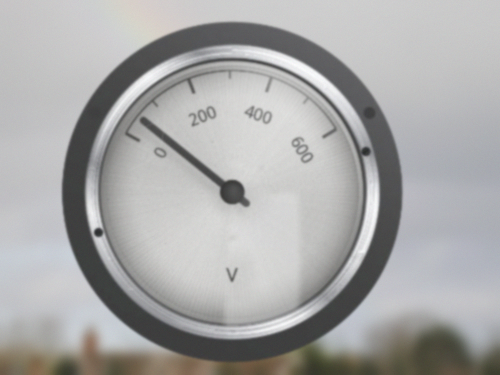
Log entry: 50 (V)
